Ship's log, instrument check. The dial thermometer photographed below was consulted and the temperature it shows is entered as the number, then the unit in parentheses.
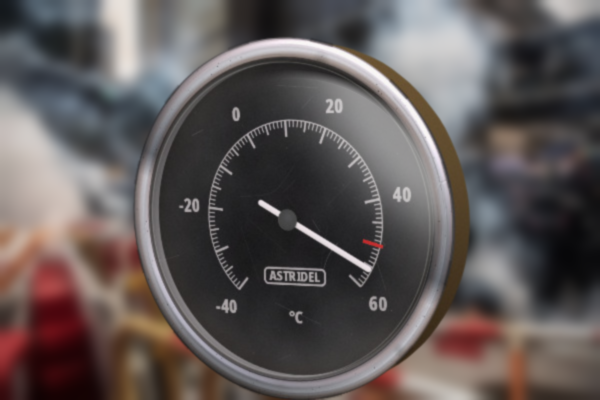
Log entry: 55 (°C)
